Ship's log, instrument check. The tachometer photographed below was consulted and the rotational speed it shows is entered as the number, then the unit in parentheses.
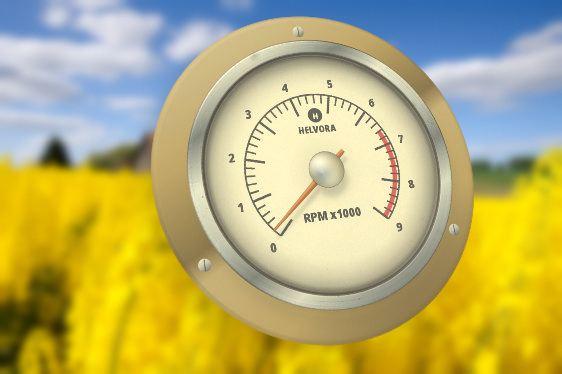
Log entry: 200 (rpm)
